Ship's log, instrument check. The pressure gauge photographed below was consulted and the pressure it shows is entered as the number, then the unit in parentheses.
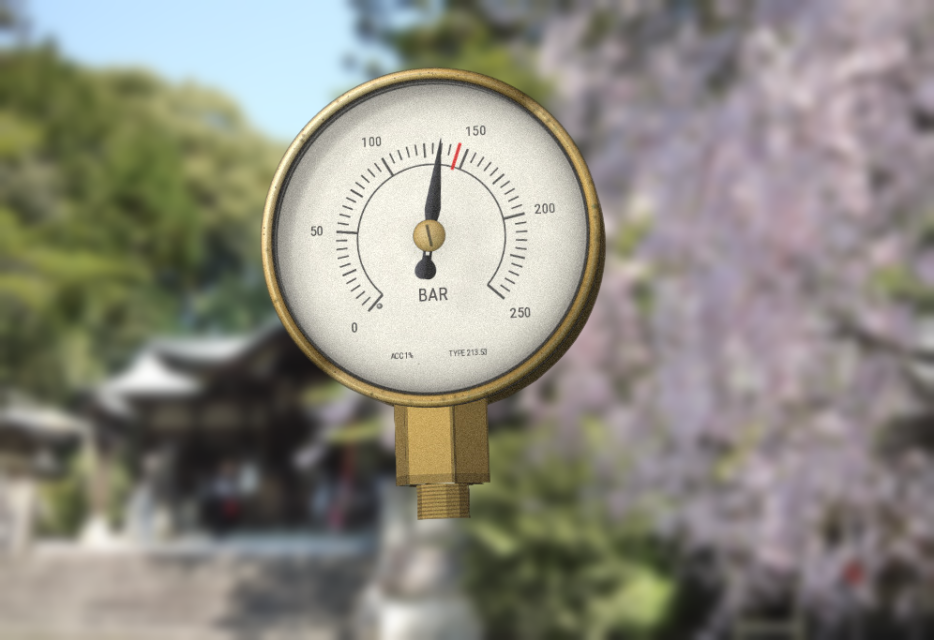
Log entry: 135 (bar)
